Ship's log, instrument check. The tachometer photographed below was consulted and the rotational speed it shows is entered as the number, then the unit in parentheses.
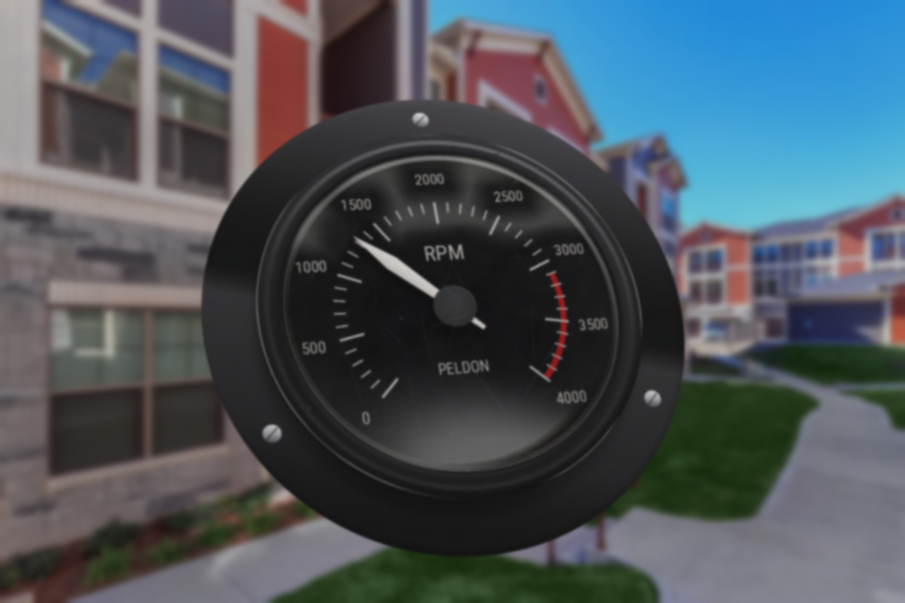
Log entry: 1300 (rpm)
